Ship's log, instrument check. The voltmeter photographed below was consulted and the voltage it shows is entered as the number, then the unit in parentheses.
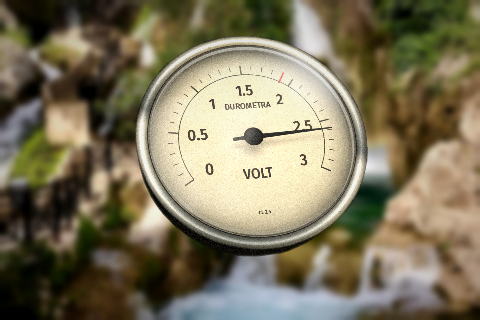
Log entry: 2.6 (V)
